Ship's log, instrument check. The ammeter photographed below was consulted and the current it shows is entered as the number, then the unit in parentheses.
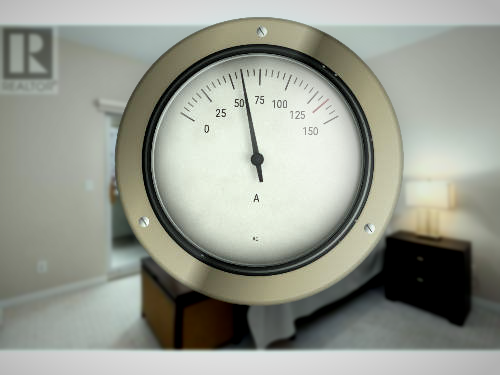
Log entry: 60 (A)
